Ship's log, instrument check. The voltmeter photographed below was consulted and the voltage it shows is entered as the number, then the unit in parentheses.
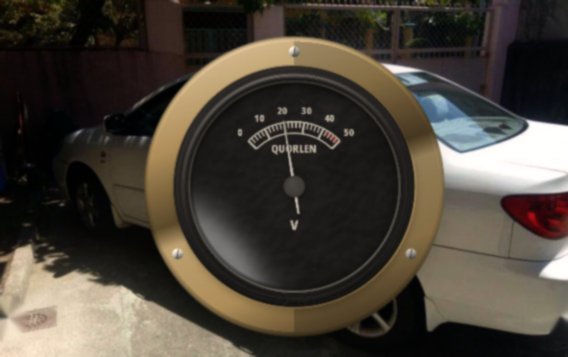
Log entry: 20 (V)
